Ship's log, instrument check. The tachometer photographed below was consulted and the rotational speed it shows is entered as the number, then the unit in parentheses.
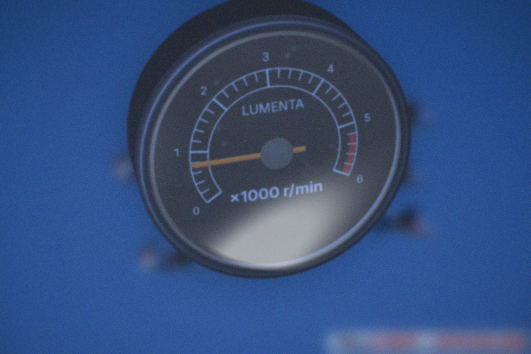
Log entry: 800 (rpm)
